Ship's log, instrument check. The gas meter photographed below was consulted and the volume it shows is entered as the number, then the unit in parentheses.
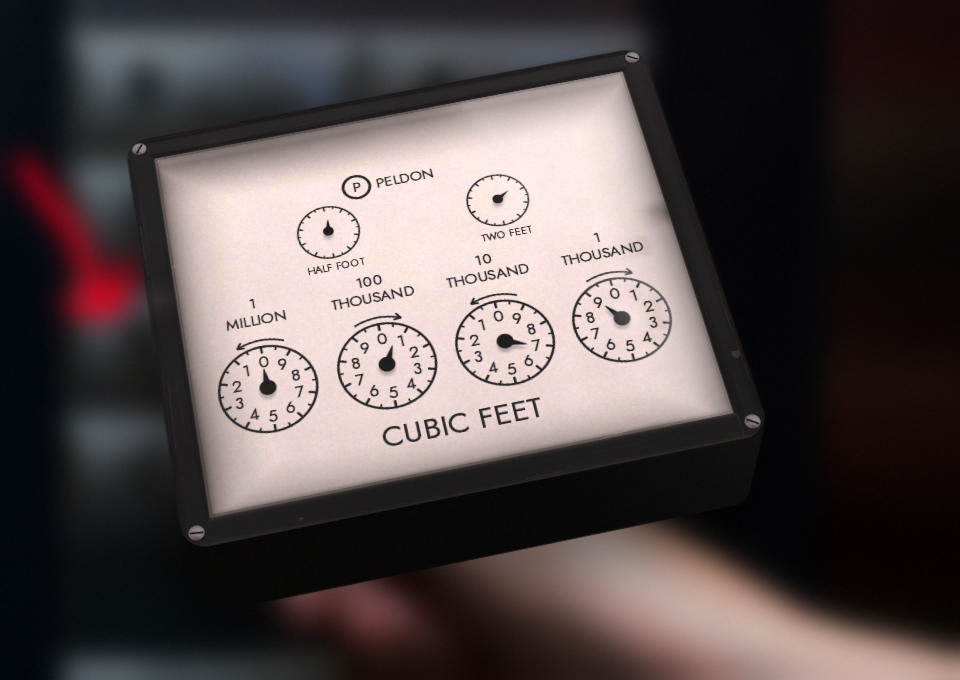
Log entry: 6900 (ft³)
